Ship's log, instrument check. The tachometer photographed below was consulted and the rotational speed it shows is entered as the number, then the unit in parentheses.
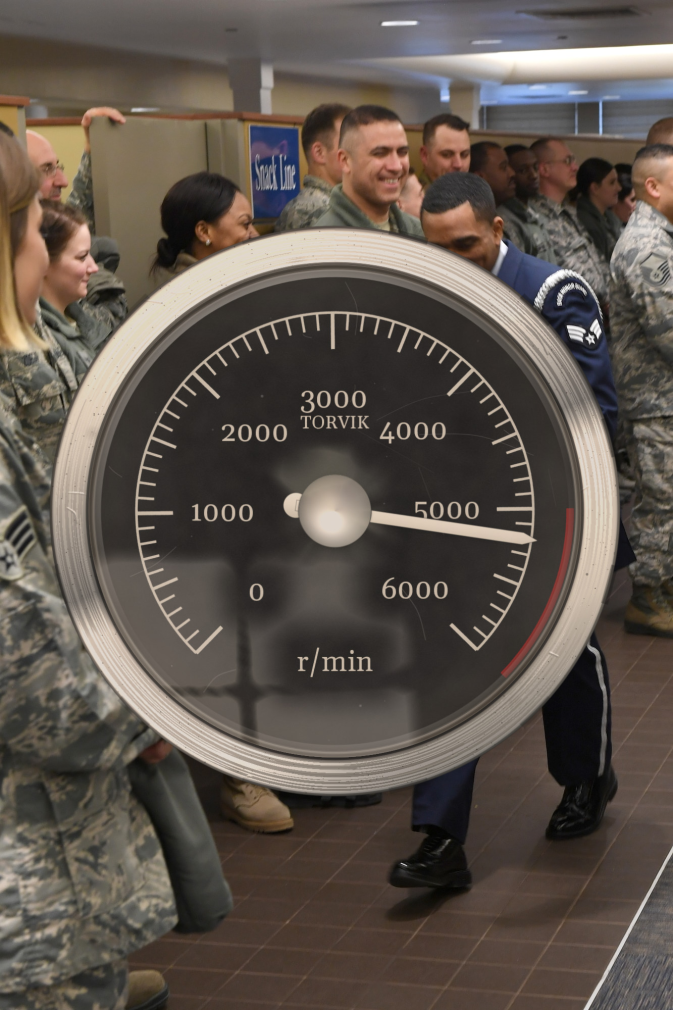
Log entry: 5200 (rpm)
